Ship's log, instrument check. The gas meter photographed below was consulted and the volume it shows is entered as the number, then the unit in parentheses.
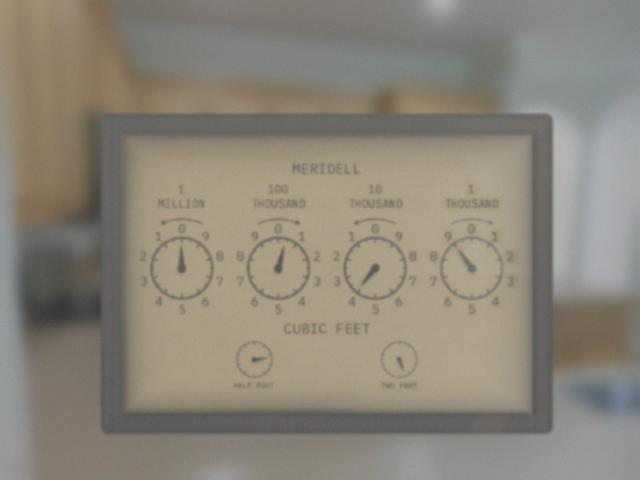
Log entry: 3900 (ft³)
